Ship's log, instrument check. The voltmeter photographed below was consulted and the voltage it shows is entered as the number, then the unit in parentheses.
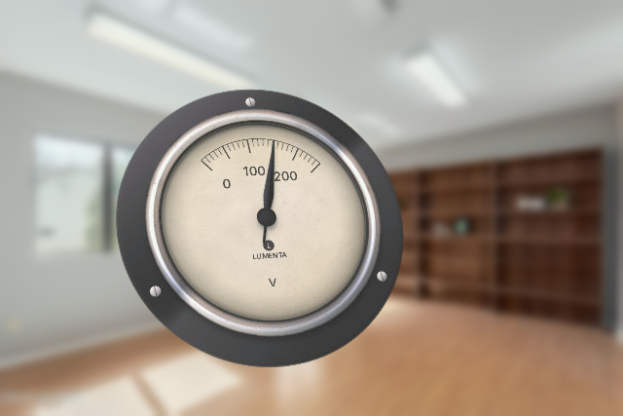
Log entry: 150 (V)
